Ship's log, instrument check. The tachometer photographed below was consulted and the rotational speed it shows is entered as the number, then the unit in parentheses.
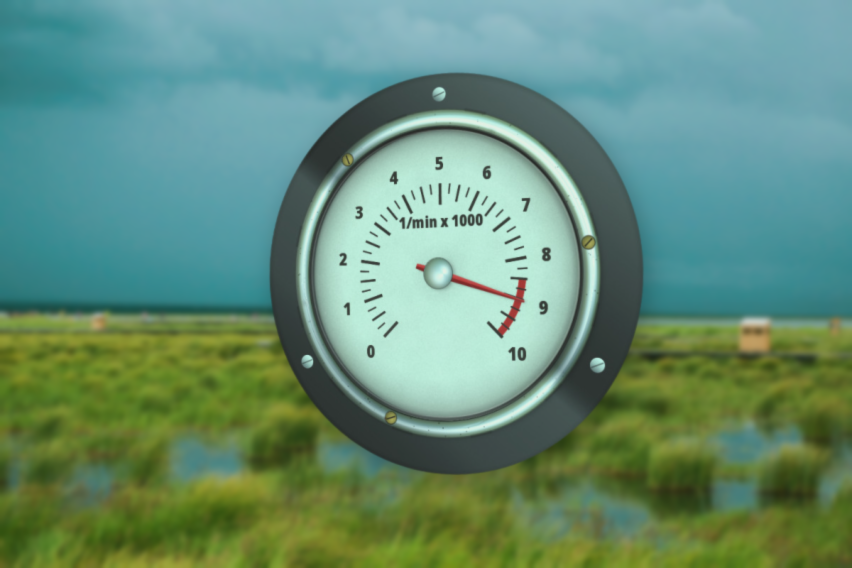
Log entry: 9000 (rpm)
